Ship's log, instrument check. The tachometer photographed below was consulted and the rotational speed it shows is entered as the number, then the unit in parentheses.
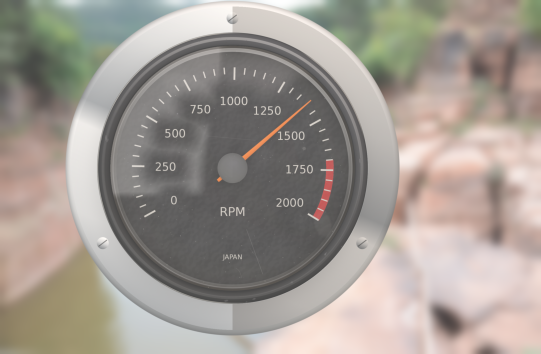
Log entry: 1400 (rpm)
